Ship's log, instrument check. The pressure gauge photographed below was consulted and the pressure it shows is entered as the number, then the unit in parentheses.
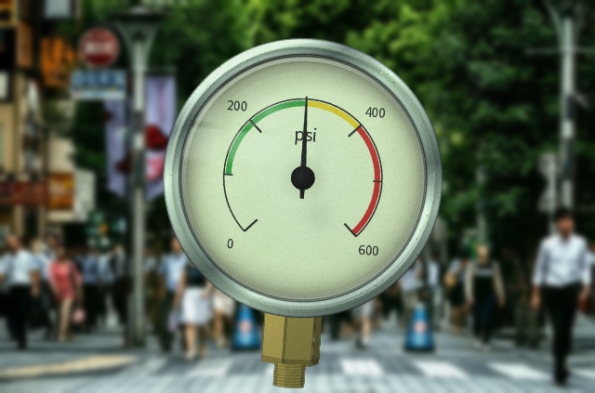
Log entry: 300 (psi)
